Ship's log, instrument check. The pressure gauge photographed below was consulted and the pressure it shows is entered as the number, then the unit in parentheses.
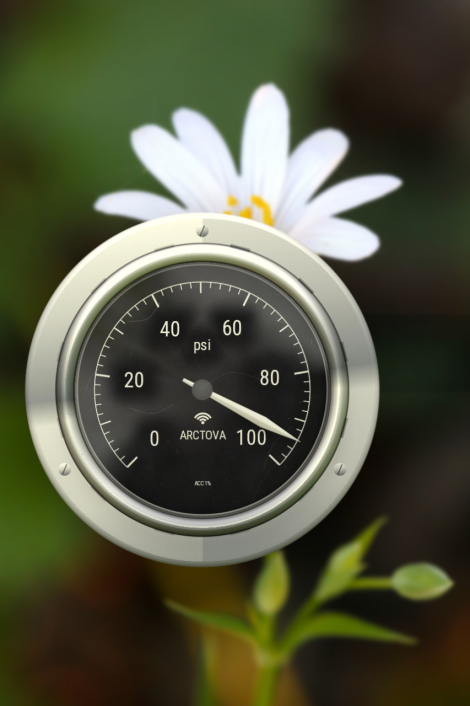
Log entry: 94 (psi)
